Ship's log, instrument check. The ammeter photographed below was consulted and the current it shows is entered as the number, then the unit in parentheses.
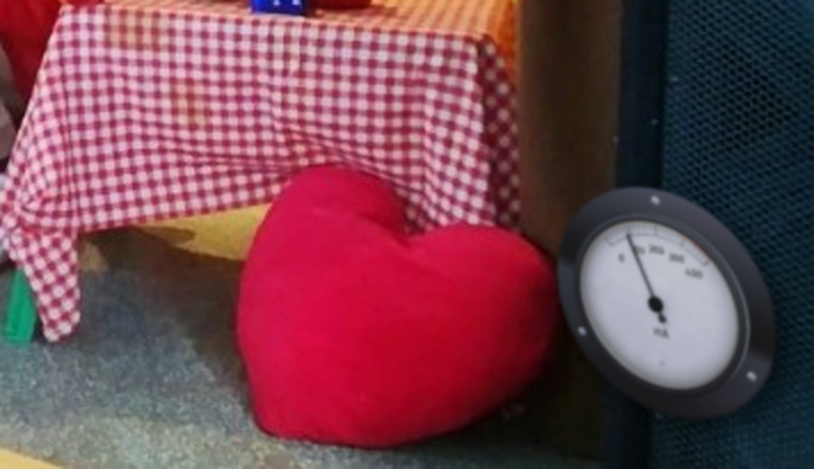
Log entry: 100 (mA)
